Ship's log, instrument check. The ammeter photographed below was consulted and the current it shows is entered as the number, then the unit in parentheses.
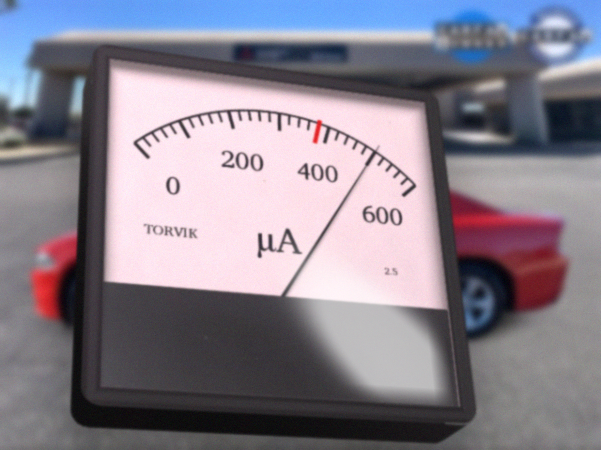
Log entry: 500 (µA)
